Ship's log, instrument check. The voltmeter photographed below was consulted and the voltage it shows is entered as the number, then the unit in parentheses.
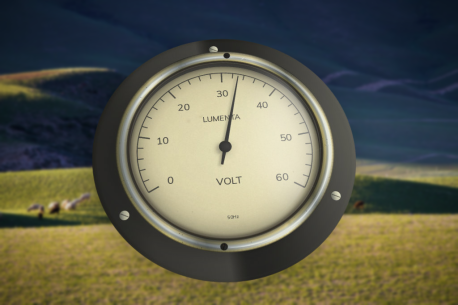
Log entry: 33 (V)
